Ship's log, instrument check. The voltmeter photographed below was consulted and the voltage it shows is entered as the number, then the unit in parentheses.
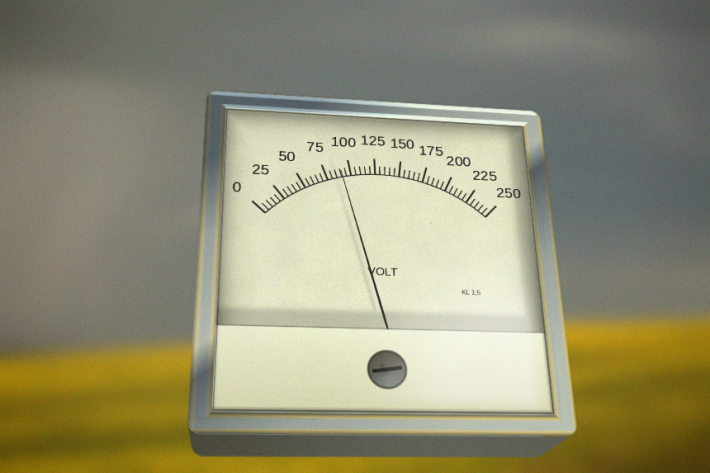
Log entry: 90 (V)
